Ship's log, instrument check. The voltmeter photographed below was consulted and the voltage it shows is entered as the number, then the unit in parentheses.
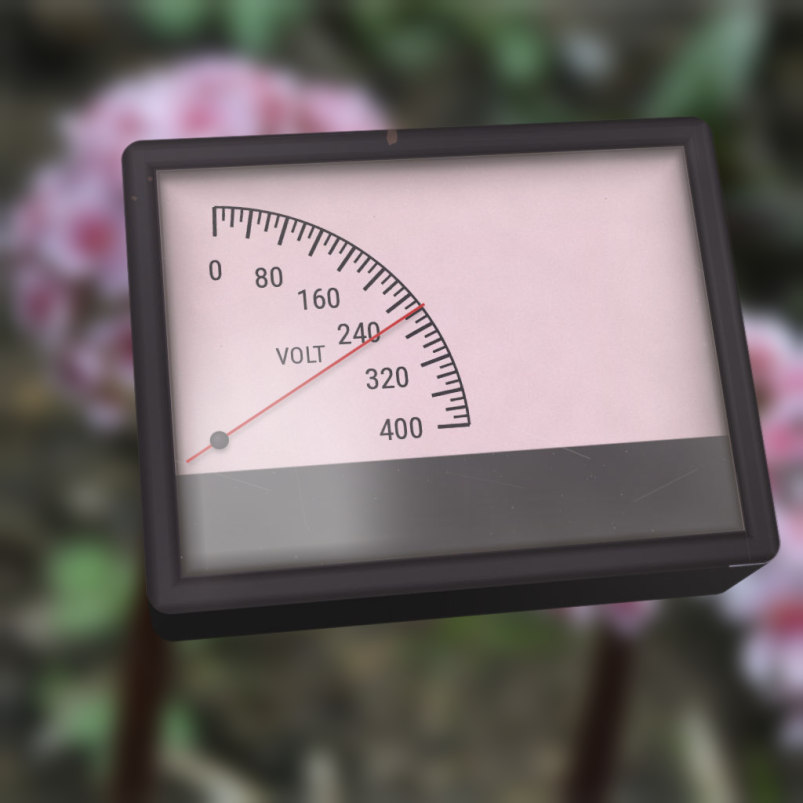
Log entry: 260 (V)
